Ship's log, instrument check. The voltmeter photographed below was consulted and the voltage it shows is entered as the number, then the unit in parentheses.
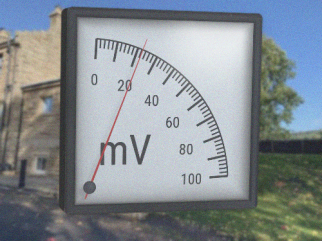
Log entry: 22 (mV)
